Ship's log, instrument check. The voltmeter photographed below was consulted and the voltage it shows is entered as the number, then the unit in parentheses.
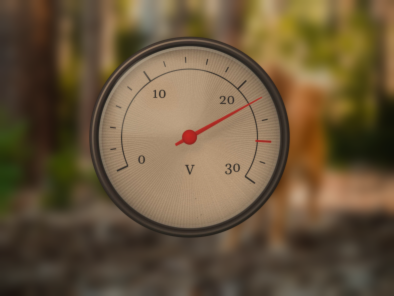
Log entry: 22 (V)
